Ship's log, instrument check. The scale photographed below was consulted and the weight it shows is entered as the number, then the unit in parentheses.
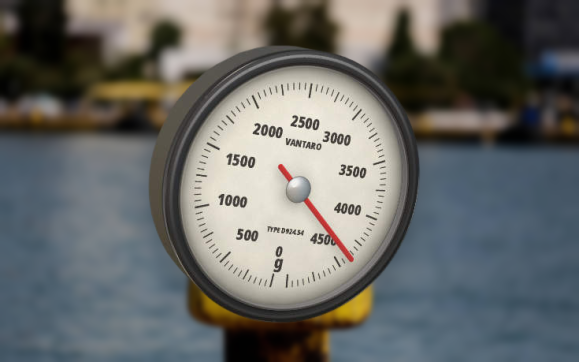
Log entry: 4400 (g)
